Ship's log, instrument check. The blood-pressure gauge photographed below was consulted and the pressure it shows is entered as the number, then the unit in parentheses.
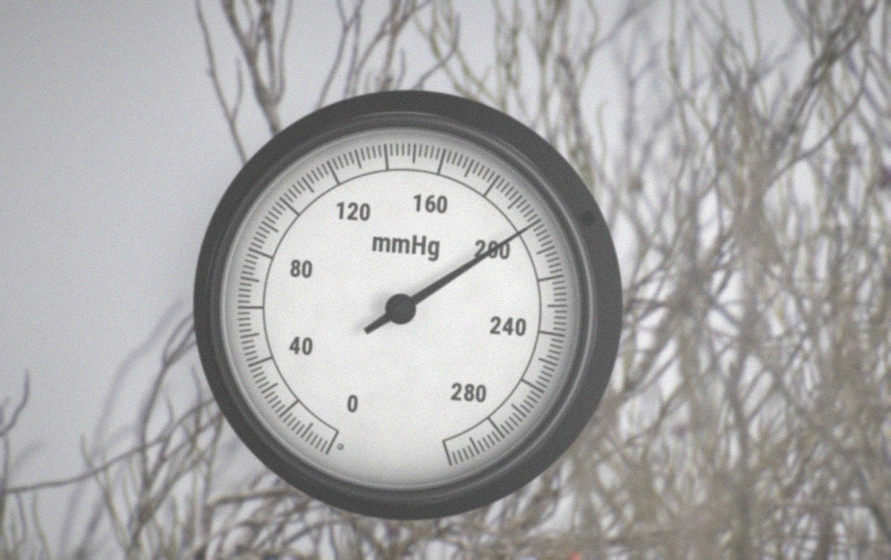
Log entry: 200 (mmHg)
